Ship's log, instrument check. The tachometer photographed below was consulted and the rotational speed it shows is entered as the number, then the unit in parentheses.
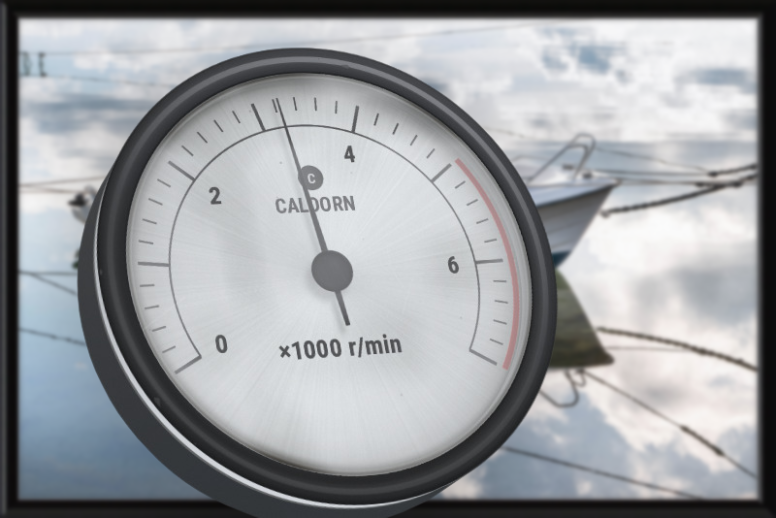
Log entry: 3200 (rpm)
